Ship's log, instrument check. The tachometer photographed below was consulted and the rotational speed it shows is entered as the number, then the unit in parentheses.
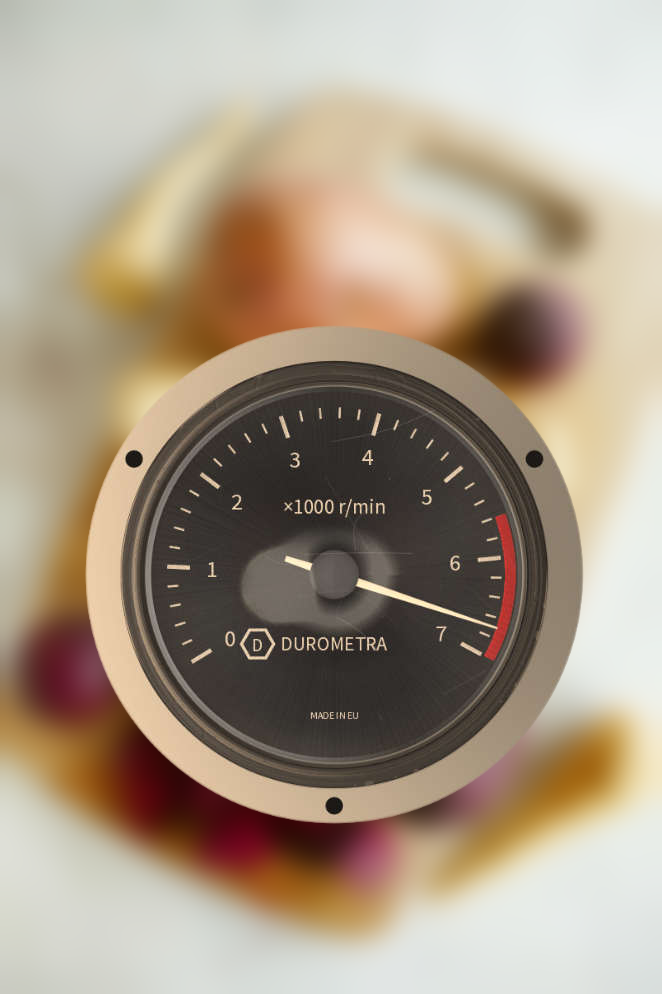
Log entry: 6700 (rpm)
